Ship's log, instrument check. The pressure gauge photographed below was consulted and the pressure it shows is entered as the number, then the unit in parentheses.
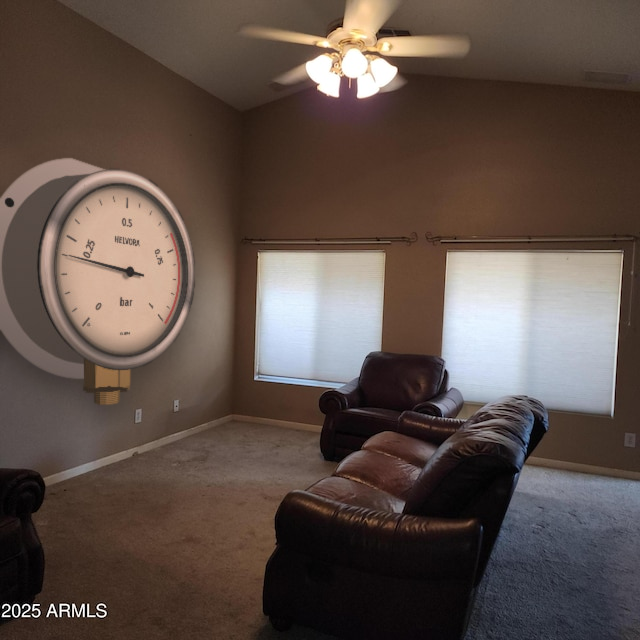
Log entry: 0.2 (bar)
